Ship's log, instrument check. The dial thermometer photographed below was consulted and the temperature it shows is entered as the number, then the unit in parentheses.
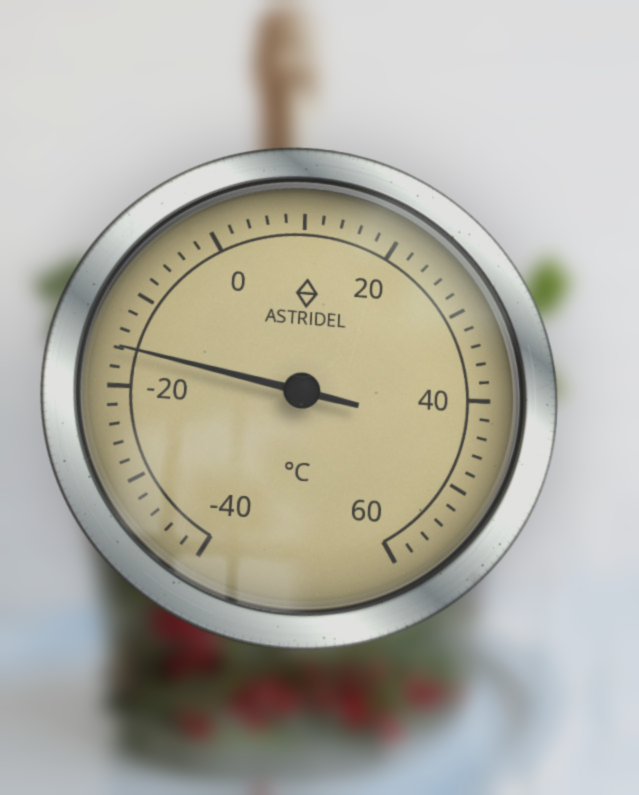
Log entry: -16 (°C)
